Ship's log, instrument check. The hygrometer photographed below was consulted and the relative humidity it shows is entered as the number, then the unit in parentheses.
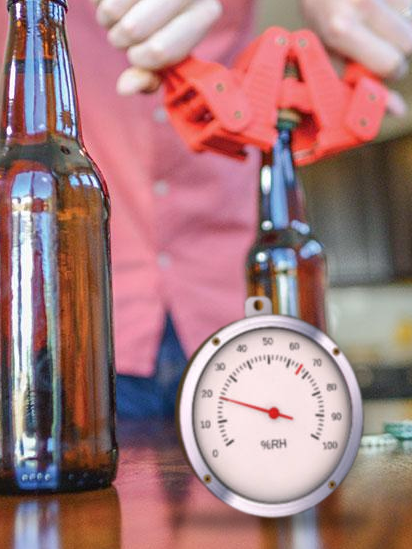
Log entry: 20 (%)
